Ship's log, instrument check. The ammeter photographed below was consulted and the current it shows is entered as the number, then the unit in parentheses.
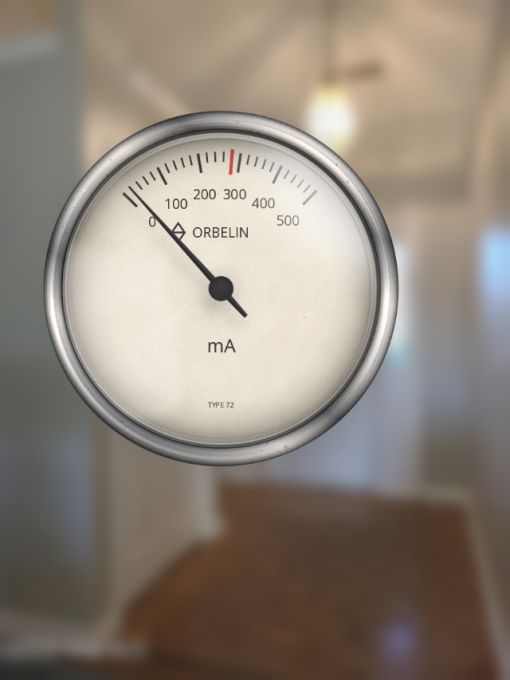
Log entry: 20 (mA)
